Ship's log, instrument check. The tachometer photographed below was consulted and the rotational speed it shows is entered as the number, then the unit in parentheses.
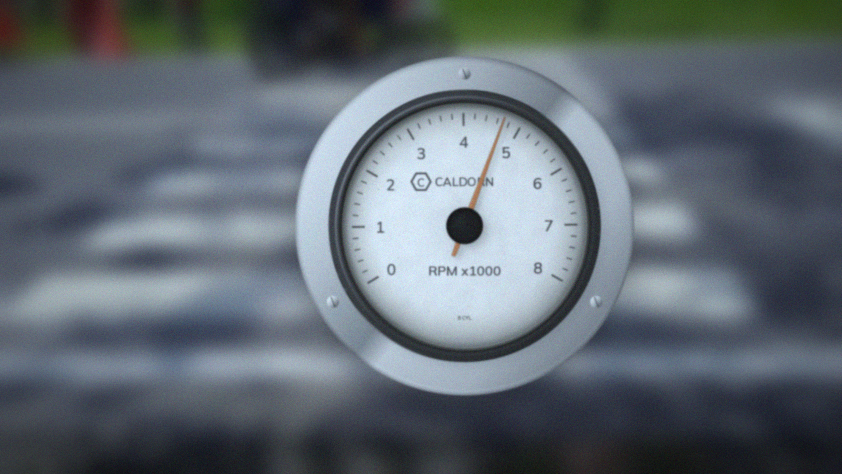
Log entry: 4700 (rpm)
